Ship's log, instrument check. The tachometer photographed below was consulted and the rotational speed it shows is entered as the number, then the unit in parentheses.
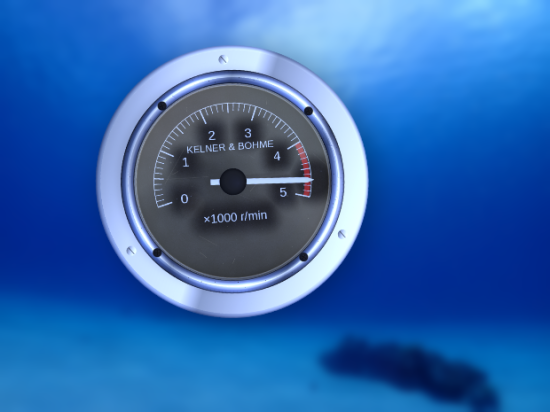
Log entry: 4700 (rpm)
